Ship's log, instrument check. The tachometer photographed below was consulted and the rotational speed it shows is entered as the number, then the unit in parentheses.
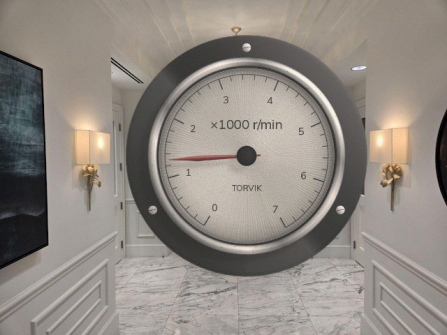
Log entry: 1300 (rpm)
